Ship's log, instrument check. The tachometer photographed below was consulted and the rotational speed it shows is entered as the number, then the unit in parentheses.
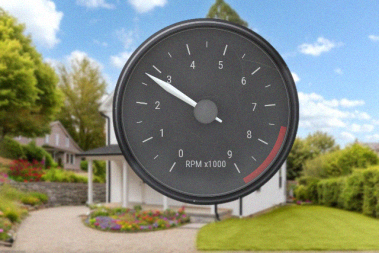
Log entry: 2750 (rpm)
